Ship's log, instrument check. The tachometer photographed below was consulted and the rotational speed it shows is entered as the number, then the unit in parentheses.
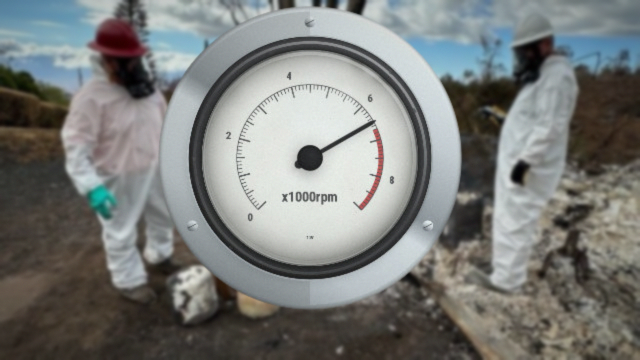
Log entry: 6500 (rpm)
